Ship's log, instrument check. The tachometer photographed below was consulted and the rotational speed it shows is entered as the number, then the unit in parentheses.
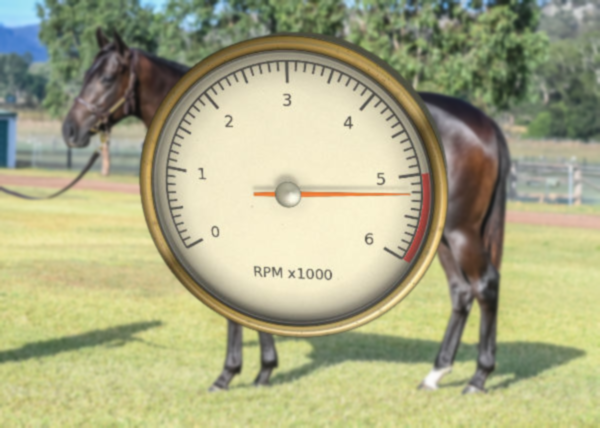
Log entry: 5200 (rpm)
